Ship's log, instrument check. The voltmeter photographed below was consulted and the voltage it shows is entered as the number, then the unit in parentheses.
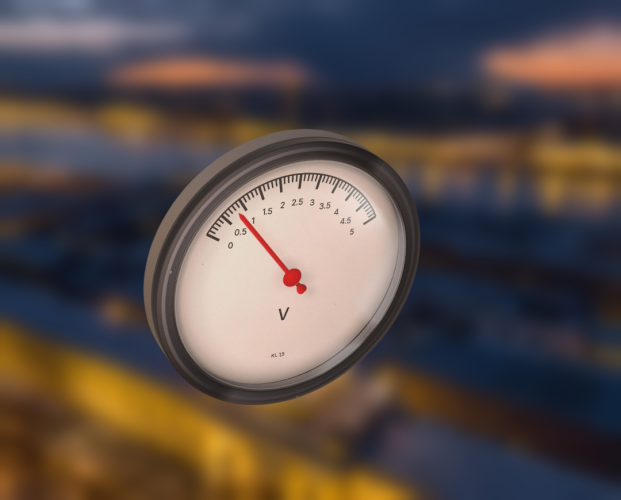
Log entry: 0.8 (V)
